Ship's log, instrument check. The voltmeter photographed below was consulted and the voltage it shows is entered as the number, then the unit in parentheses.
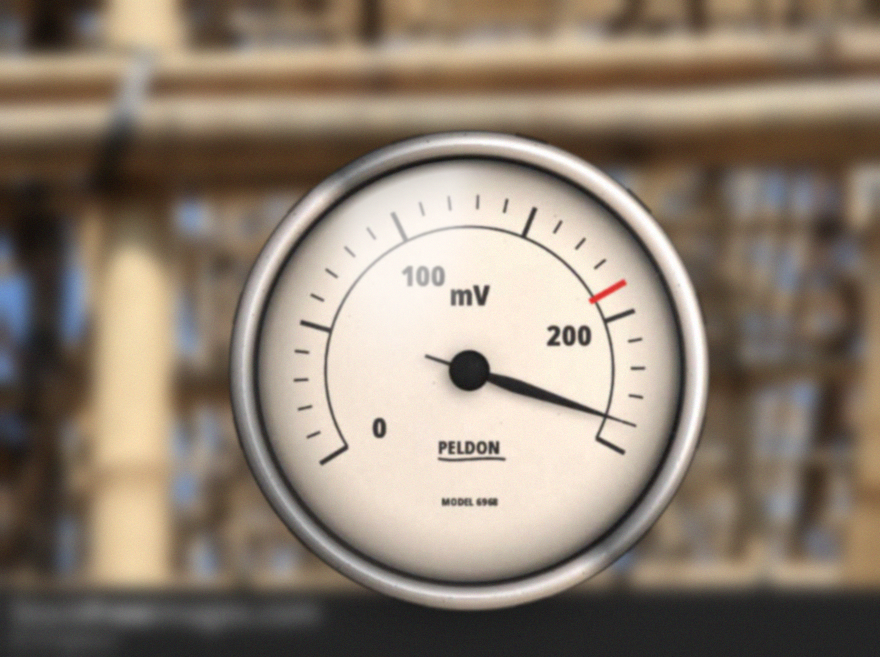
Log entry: 240 (mV)
